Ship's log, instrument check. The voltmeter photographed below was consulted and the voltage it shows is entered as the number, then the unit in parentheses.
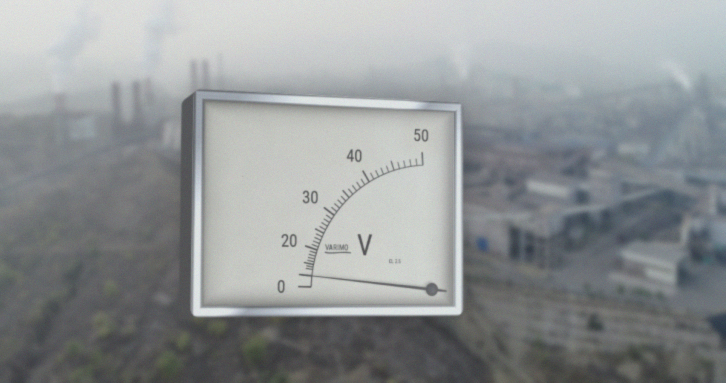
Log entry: 10 (V)
